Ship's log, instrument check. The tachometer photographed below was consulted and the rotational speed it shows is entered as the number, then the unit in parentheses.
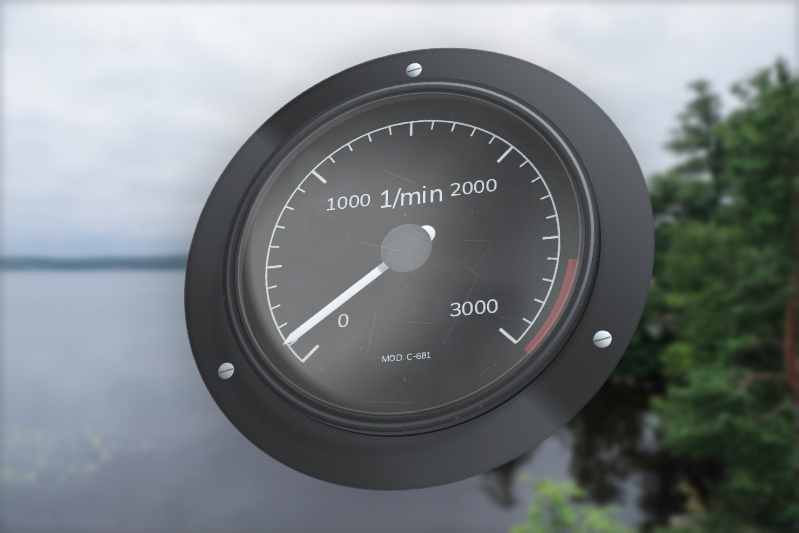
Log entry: 100 (rpm)
